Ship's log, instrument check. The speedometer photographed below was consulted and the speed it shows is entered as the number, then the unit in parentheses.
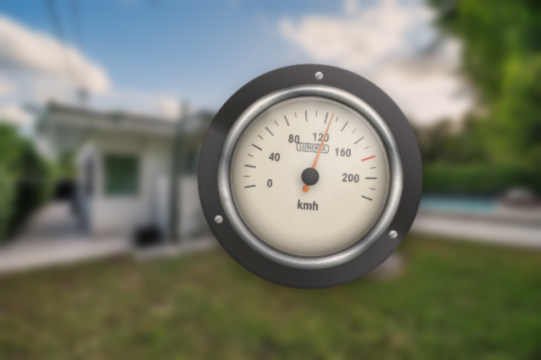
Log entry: 125 (km/h)
